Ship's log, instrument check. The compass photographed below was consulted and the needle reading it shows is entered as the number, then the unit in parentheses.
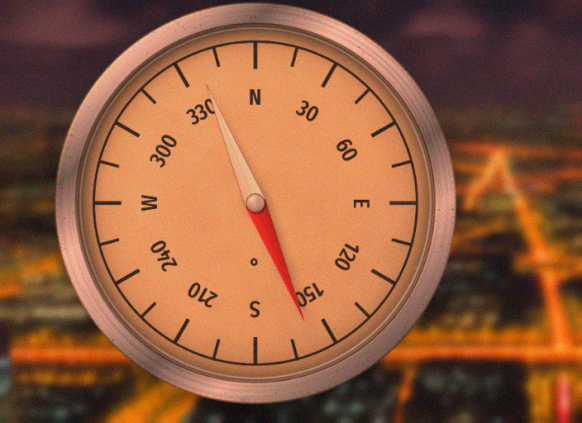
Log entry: 157.5 (°)
